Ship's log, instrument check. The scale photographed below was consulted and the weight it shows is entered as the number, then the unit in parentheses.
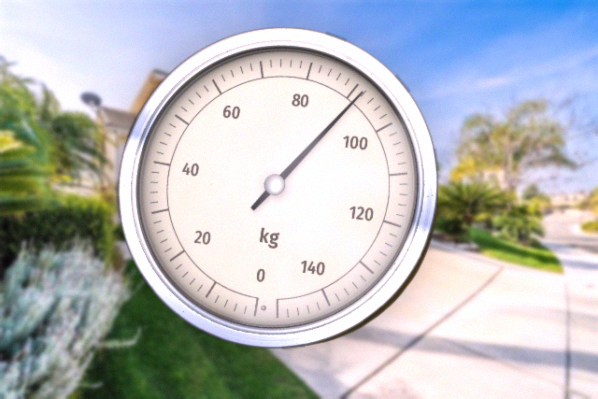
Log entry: 92 (kg)
